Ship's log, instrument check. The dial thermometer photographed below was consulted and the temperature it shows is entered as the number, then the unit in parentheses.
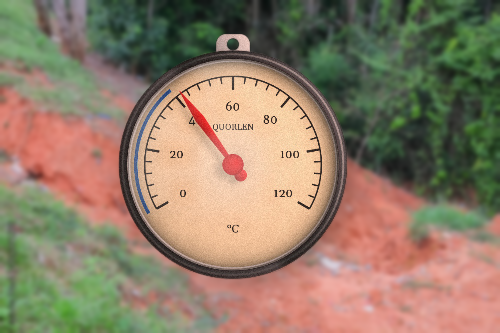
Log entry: 42 (°C)
